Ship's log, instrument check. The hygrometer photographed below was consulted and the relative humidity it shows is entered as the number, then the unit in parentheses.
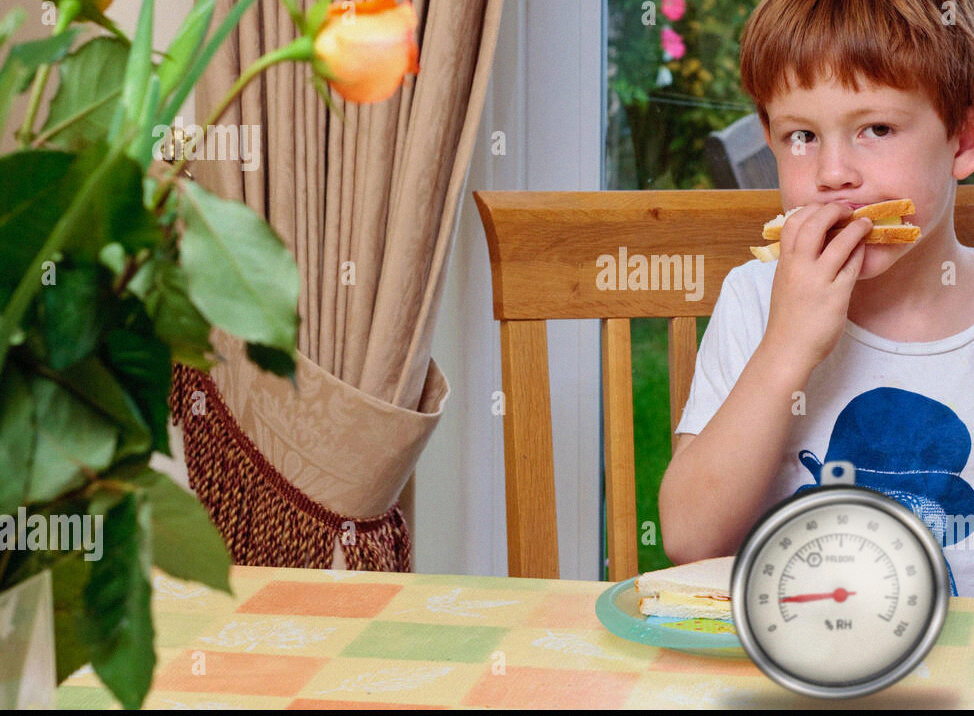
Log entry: 10 (%)
